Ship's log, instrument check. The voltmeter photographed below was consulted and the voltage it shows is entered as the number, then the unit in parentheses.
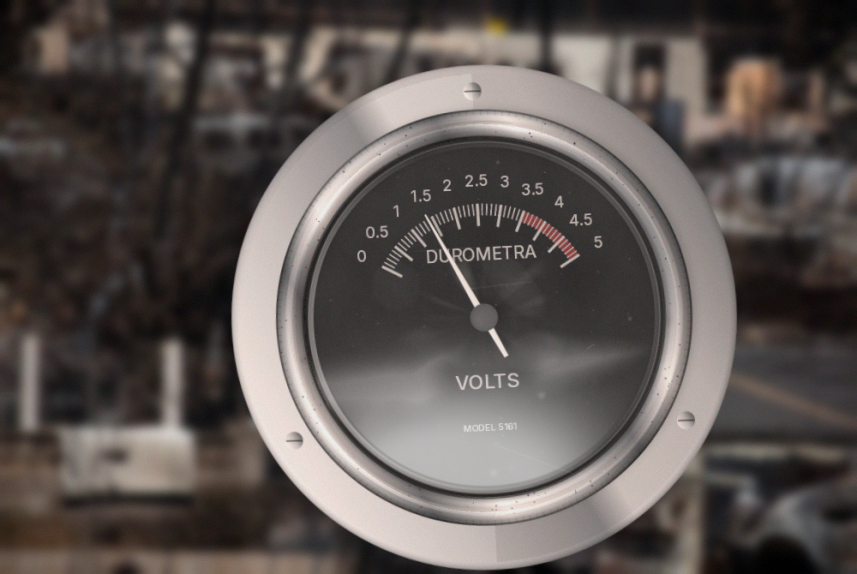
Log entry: 1.4 (V)
